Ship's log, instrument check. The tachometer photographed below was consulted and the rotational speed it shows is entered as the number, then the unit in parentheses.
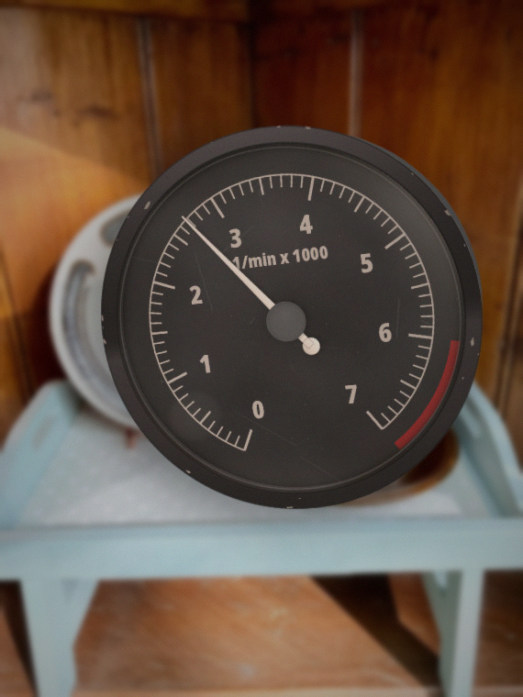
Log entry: 2700 (rpm)
